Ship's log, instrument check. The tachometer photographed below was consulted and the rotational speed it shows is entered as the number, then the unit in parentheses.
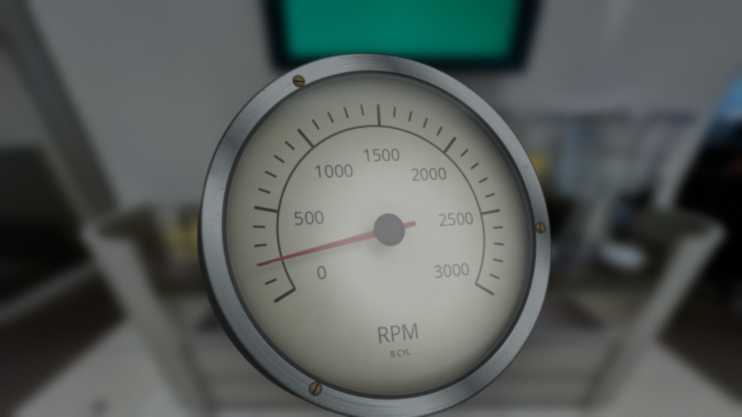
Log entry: 200 (rpm)
